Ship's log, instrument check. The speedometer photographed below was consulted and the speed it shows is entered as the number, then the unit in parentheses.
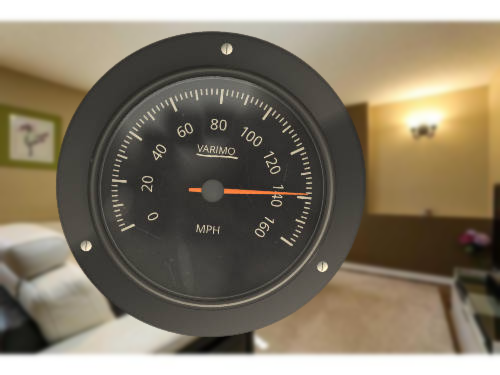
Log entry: 138 (mph)
